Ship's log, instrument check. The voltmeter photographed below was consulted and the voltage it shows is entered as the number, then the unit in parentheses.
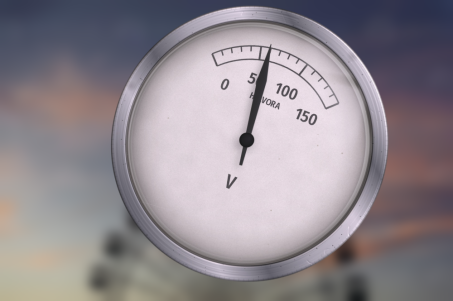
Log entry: 60 (V)
